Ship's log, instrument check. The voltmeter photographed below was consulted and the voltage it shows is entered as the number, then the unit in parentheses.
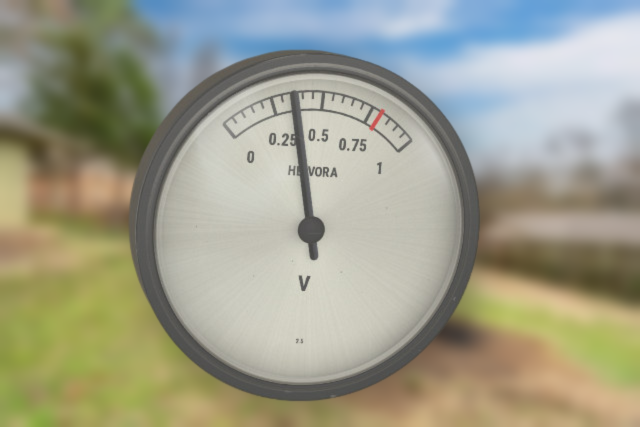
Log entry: 0.35 (V)
